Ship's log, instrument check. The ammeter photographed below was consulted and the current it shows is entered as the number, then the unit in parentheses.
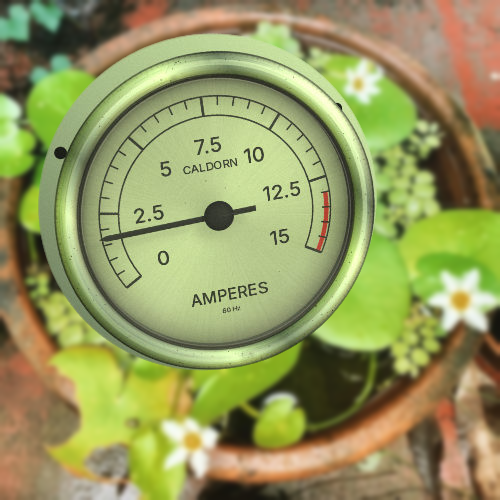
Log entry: 1.75 (A)
